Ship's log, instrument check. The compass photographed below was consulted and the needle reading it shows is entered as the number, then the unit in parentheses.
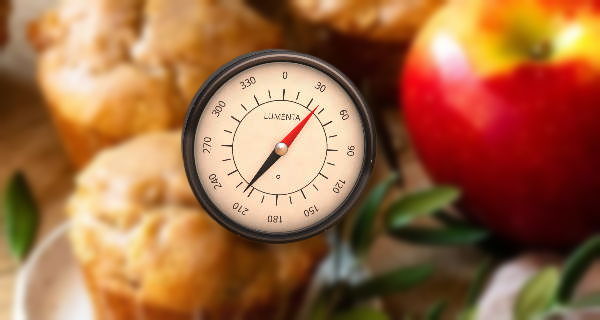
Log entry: 37.5 (°)
